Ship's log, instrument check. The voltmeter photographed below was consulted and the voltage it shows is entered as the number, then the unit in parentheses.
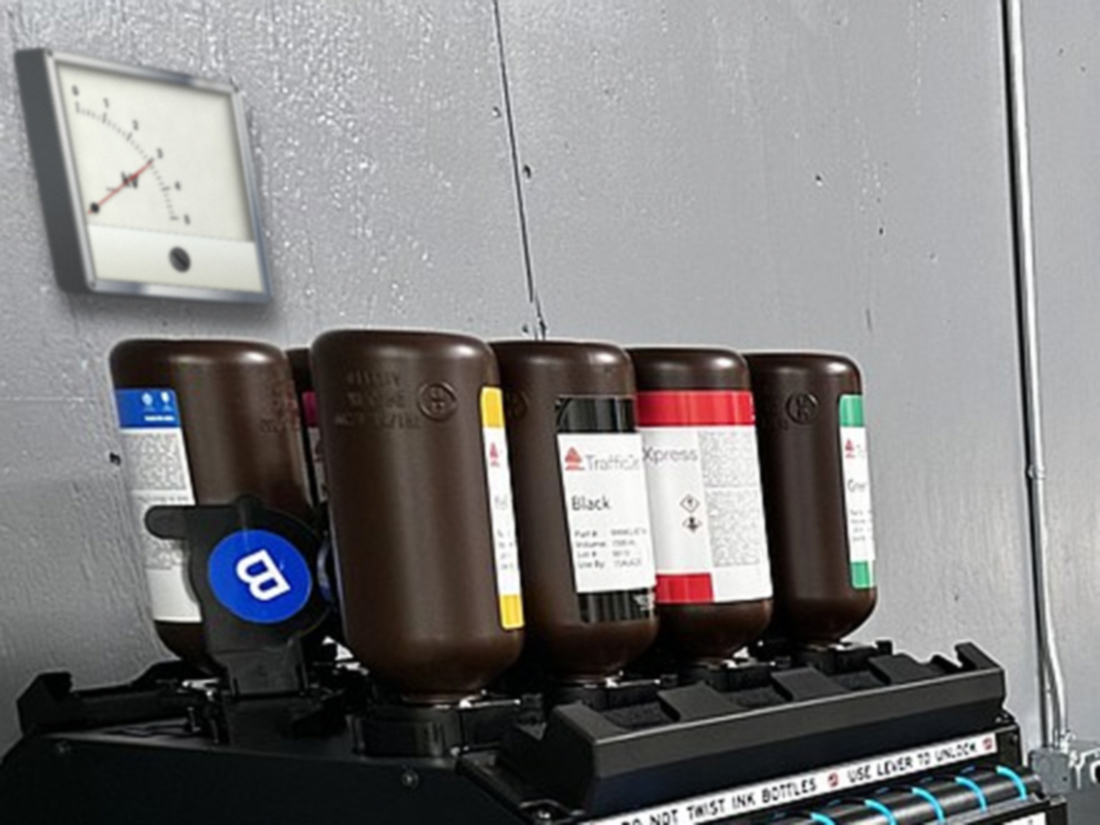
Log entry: 3 (kV)
